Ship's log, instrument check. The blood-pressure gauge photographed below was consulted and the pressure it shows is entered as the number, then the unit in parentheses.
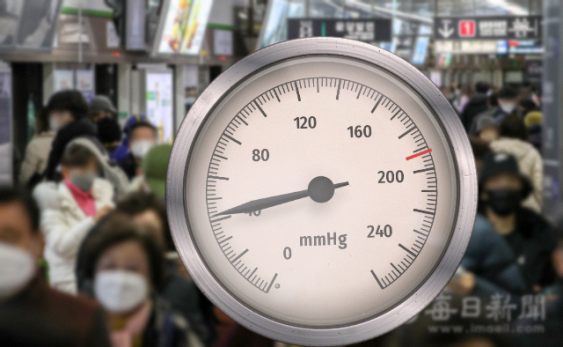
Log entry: 42 (mmHg)
